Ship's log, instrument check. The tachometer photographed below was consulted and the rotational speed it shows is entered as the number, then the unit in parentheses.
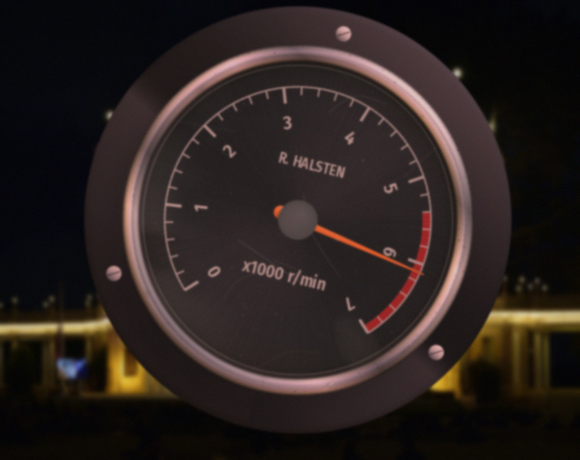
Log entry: 6100 (rpm)
